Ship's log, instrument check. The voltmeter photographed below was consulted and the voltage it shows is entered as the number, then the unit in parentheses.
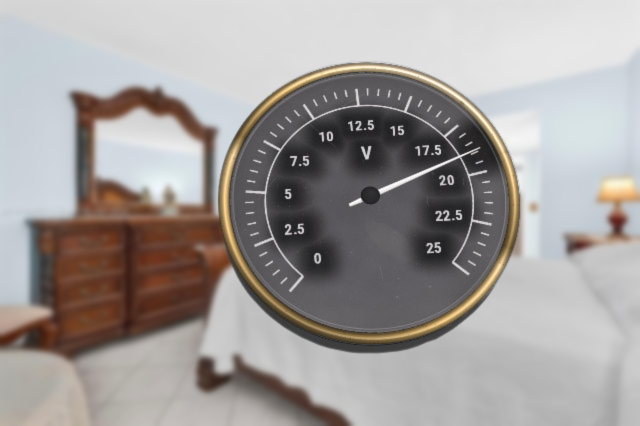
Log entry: 19 (V)
